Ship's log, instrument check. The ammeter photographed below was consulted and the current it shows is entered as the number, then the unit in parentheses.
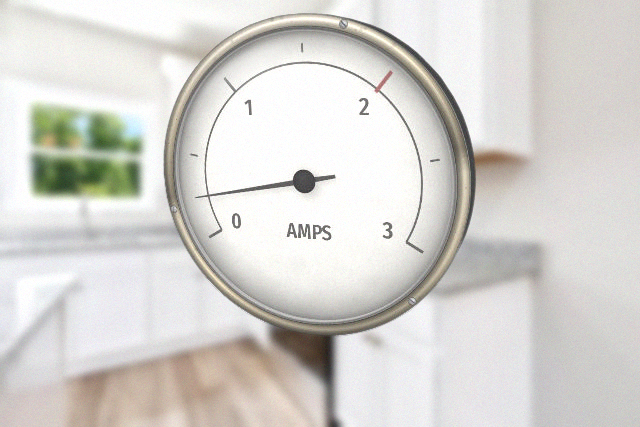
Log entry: 0.25 (A)
